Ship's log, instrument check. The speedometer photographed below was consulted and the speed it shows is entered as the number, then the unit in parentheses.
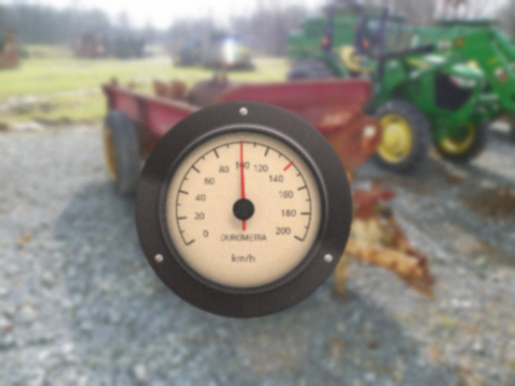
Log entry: 100 (km/h)
